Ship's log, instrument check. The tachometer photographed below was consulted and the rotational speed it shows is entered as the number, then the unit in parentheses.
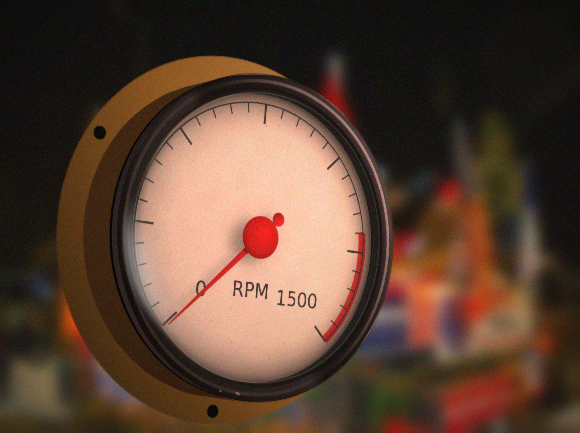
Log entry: 0 (rpm)
